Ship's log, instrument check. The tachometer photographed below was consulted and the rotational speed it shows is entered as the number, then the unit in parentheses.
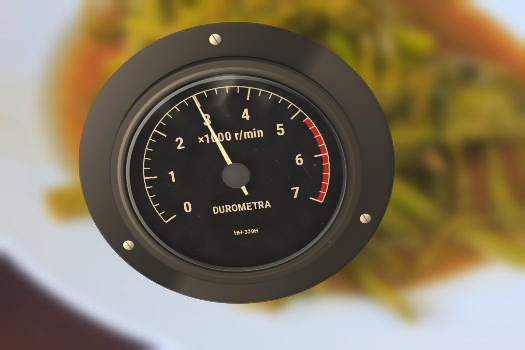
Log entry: 3000 (rpm)
